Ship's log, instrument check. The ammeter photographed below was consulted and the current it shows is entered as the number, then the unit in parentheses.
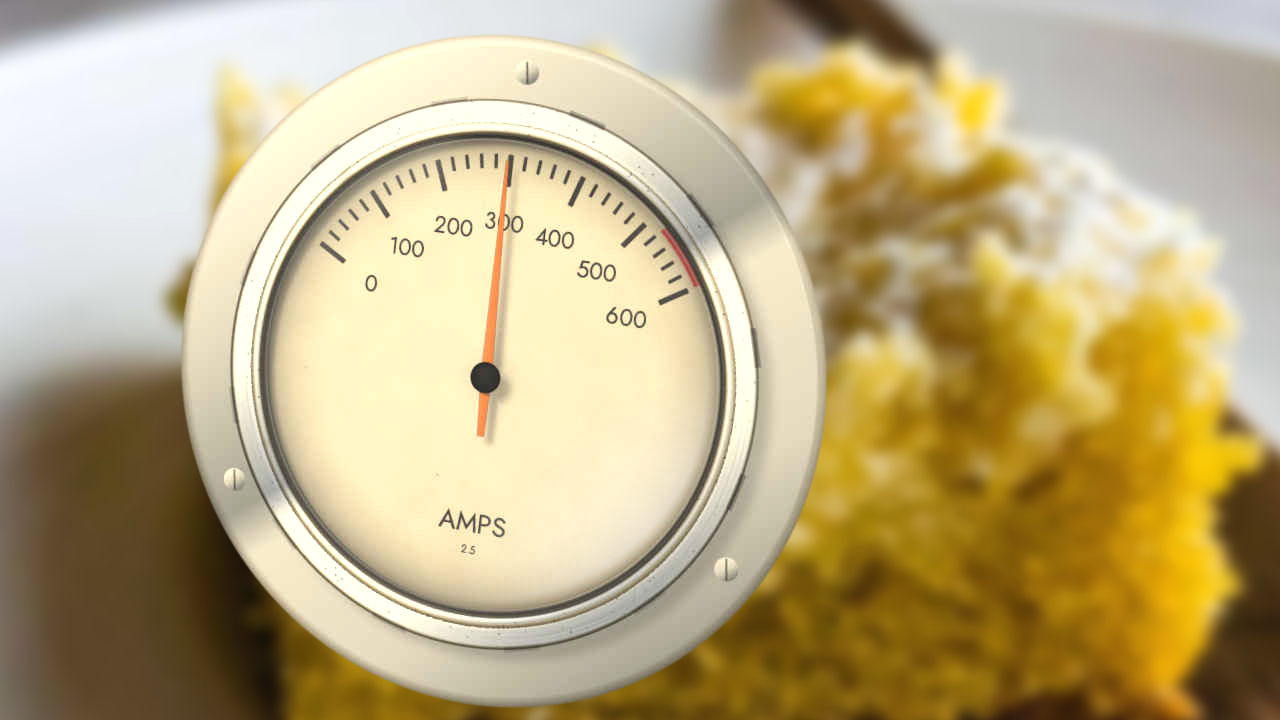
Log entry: 300 (A)
